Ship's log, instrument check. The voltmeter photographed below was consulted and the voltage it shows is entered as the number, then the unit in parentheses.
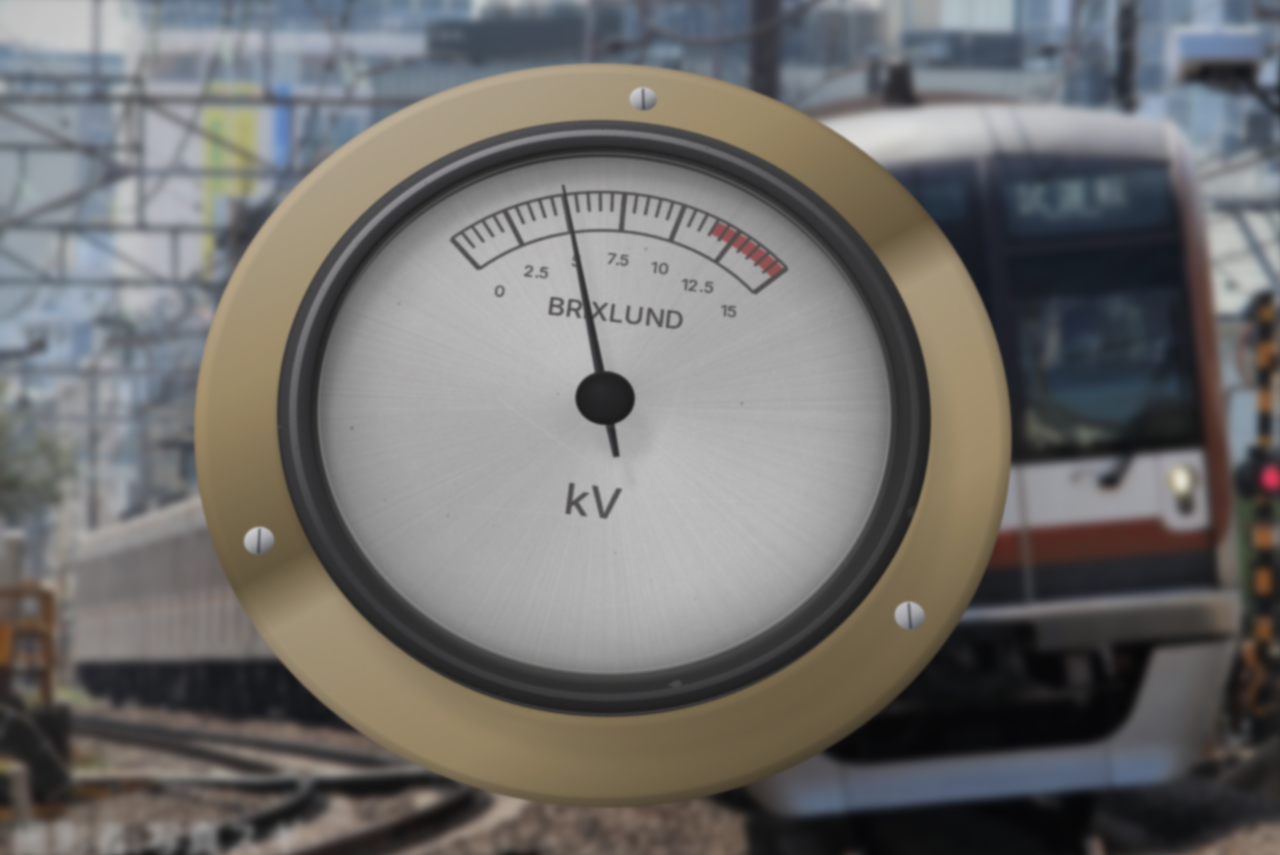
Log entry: 5 (kV)
